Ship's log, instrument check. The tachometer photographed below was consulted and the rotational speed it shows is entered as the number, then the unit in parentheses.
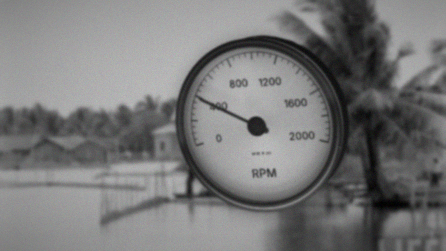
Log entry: 400 (rpm)
